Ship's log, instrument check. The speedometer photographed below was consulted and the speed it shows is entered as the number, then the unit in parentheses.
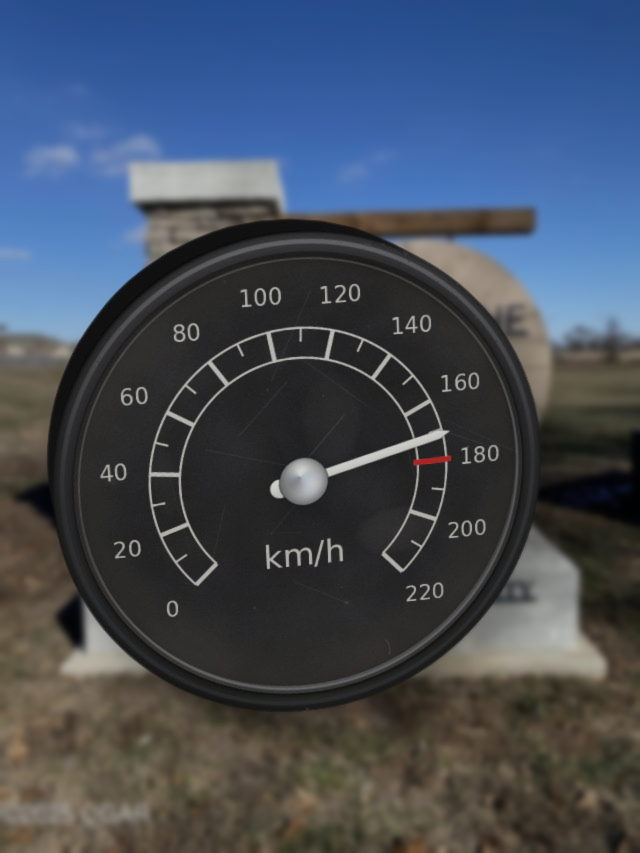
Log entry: 170 (km/h)
